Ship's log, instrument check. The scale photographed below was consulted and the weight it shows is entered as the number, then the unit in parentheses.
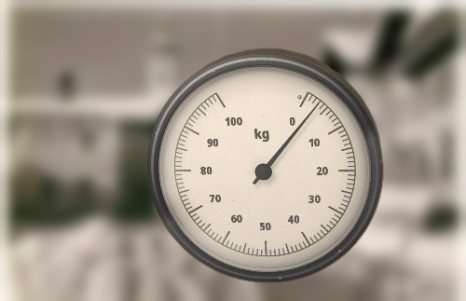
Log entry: 3 (kg)
